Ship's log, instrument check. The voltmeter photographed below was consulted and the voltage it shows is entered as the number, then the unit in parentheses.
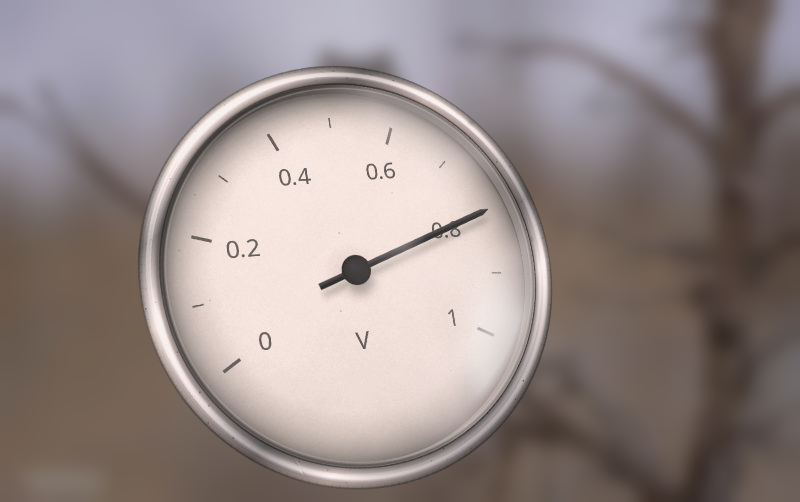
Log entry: 0.8 (V)
